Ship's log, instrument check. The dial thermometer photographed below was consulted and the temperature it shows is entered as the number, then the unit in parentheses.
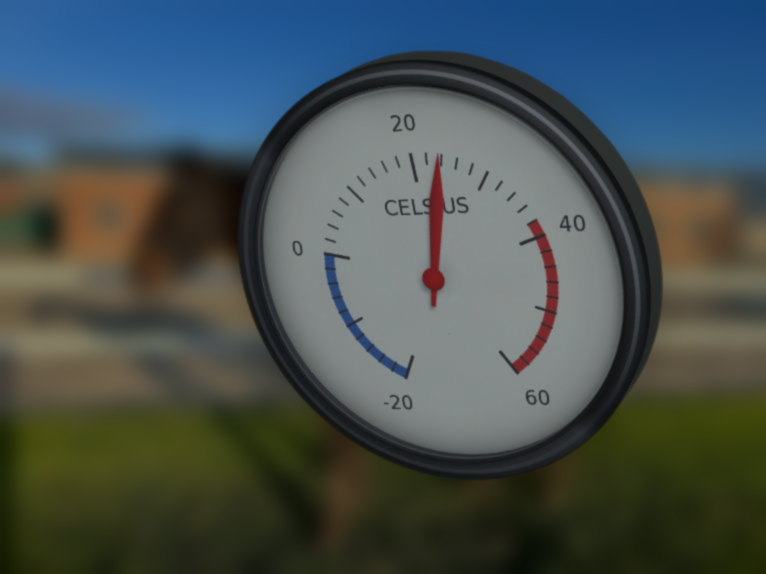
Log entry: 24 (°C)
